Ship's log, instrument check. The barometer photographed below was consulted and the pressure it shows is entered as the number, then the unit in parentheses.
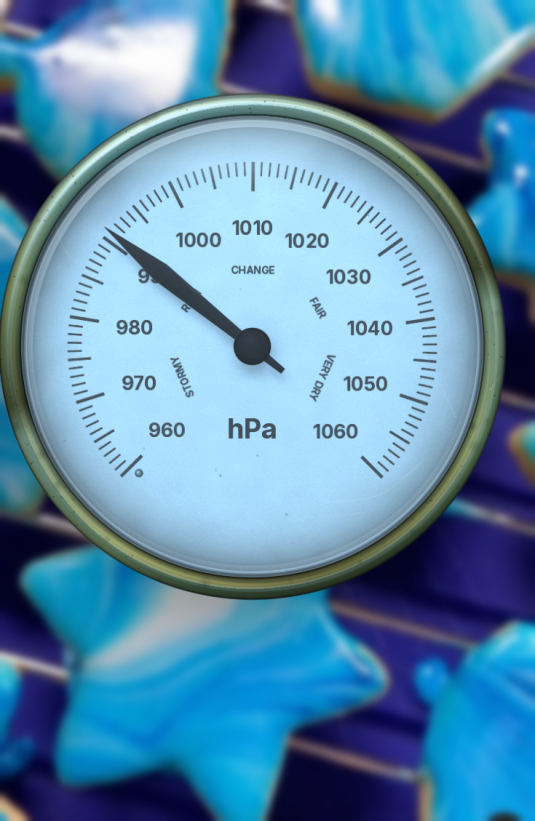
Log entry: 991 (hPa)
